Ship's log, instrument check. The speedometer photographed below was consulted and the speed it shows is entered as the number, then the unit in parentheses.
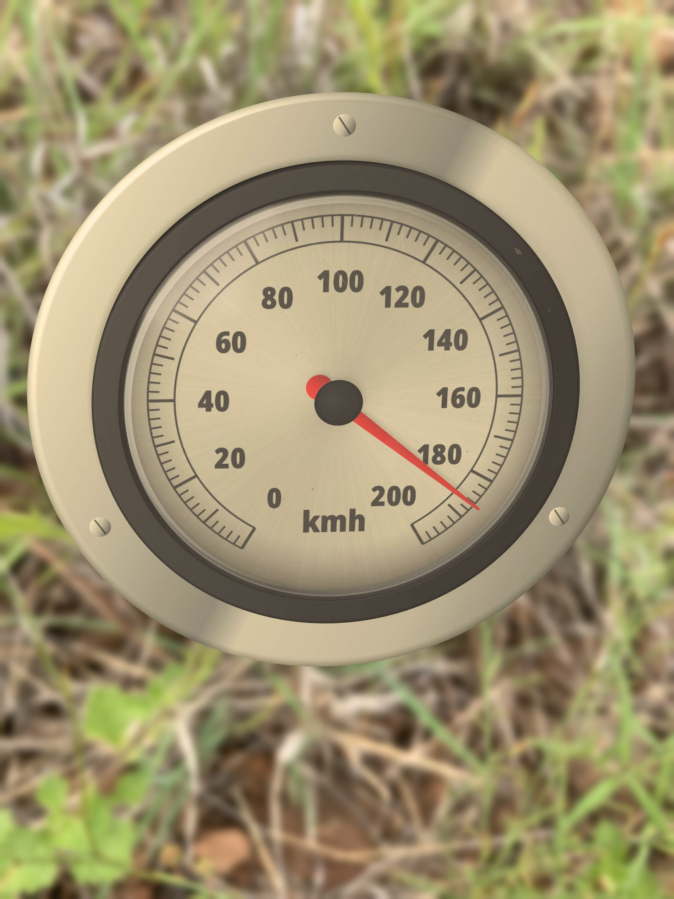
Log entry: 186 (km/h)
